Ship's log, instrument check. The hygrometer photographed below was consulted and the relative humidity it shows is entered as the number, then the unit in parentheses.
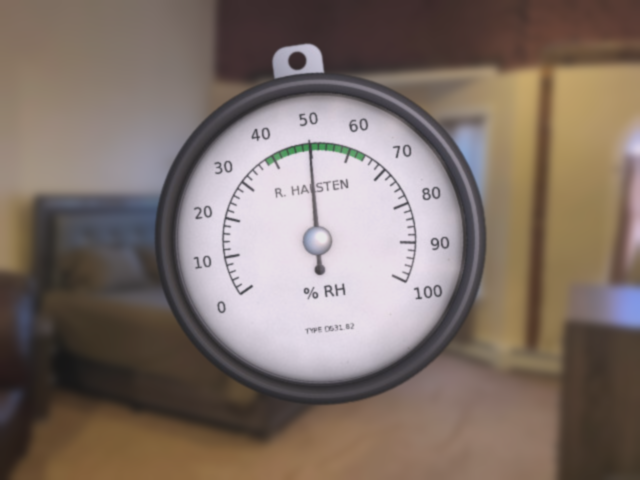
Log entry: 50 (%)
